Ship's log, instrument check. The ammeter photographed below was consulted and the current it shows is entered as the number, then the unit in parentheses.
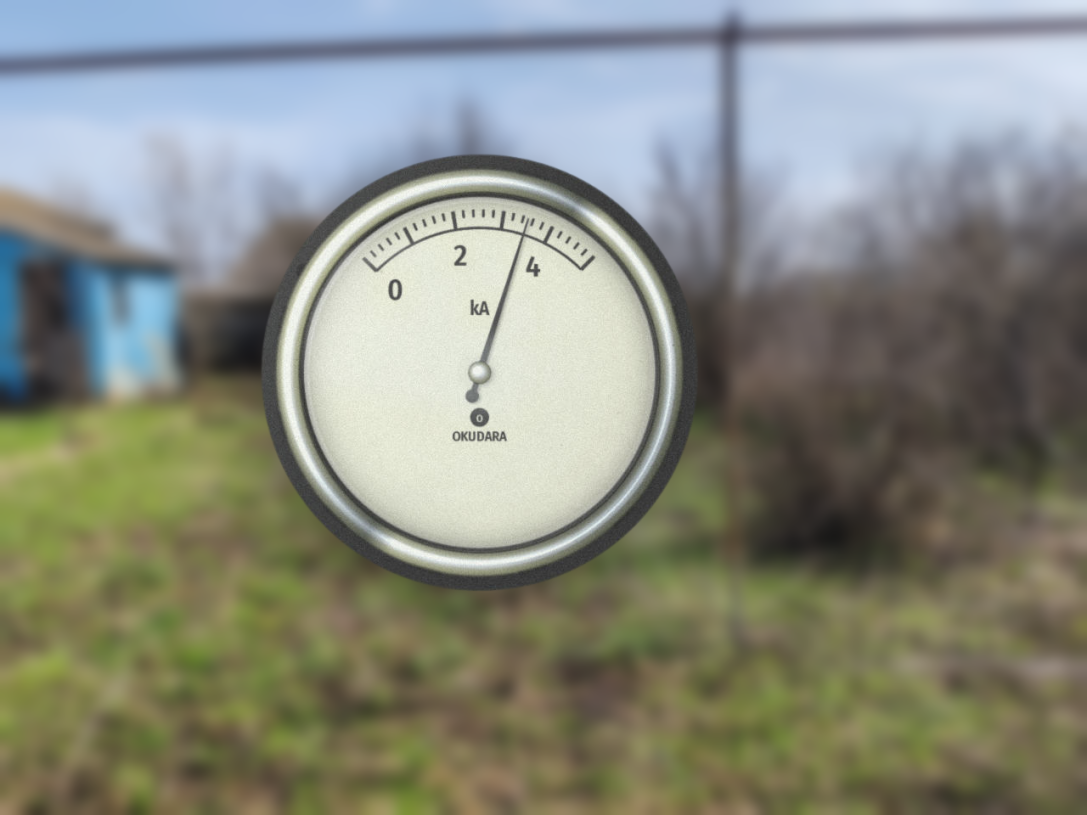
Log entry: 3.5 (kA)
